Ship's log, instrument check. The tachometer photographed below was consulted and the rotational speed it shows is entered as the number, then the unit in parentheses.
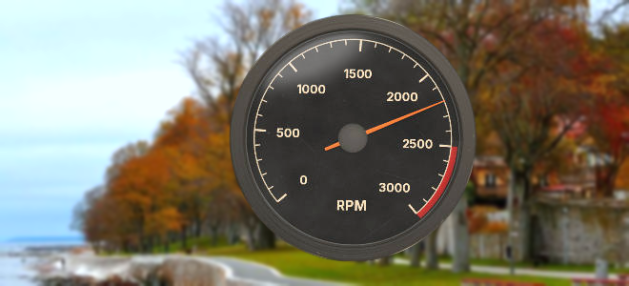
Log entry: 2200 (rpm)
